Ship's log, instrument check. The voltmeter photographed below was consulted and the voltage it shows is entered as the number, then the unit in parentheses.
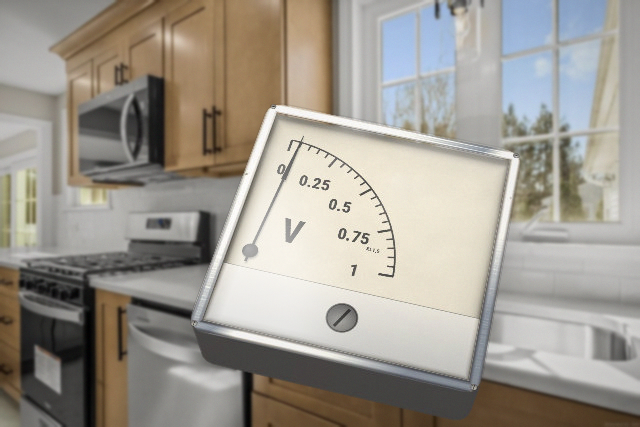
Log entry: 0.05 (V)
